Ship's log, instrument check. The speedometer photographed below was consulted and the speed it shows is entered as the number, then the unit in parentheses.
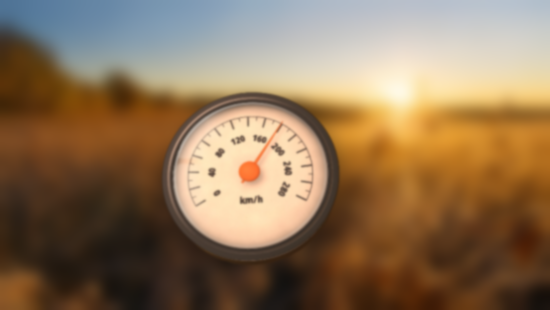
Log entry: 180 (km/h)
